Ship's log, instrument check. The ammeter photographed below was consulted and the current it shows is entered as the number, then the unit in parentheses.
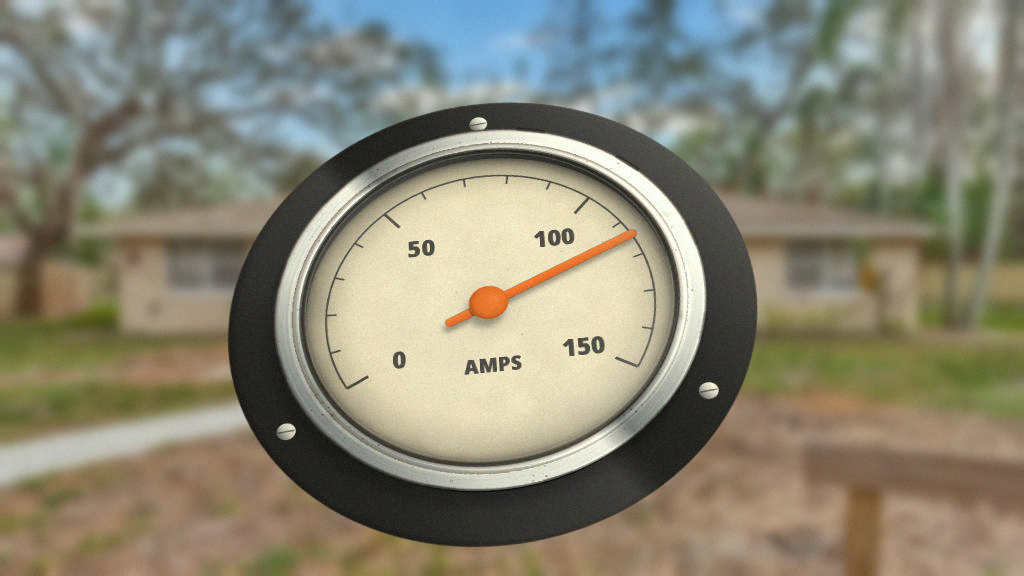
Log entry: 115 (A)
